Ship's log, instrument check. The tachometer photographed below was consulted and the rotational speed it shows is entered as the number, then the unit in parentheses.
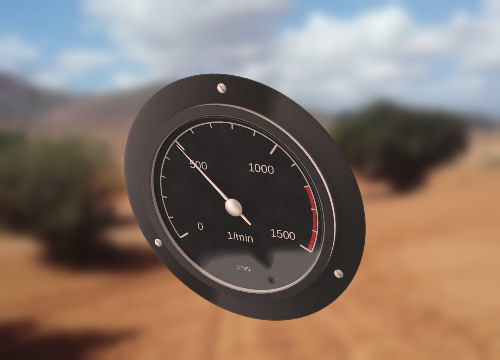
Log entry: 500 (rpm)
